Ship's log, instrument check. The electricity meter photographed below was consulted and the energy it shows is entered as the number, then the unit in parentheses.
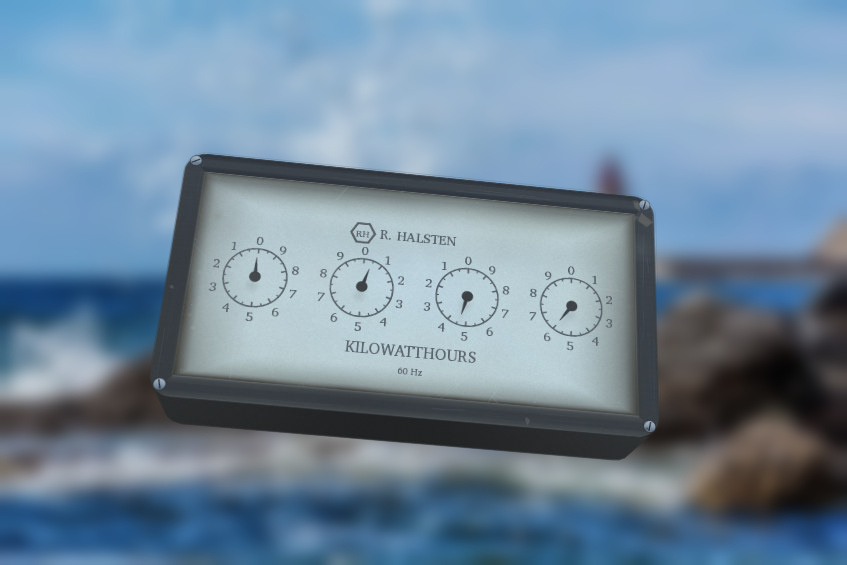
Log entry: 46 (kWh)
